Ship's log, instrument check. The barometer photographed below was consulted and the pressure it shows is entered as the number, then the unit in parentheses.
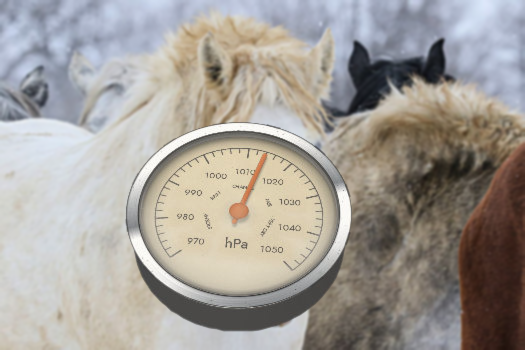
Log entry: 1014 (hPa)
